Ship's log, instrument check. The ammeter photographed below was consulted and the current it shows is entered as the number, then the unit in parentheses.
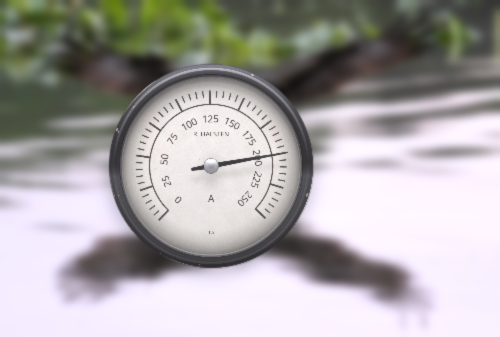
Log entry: 200 (A)
